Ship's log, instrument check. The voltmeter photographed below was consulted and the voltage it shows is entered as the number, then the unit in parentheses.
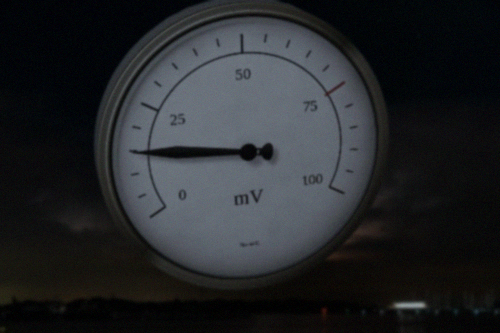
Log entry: 15 (mV)
